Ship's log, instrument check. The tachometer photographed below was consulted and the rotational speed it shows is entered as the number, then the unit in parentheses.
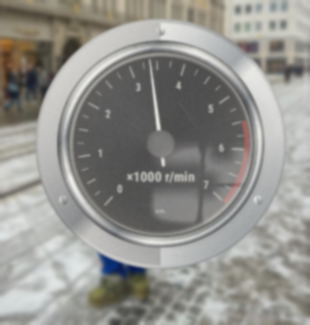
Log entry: 3375 (rpm)
